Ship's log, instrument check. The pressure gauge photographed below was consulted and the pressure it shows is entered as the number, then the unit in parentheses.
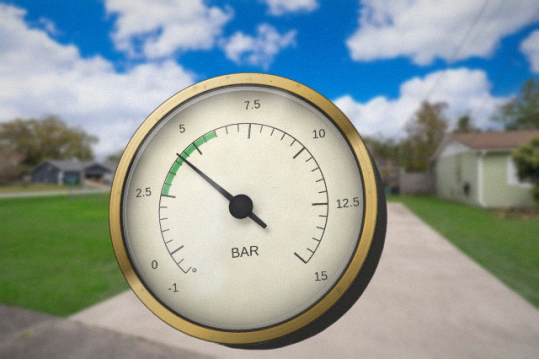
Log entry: 4.25 (bar)
